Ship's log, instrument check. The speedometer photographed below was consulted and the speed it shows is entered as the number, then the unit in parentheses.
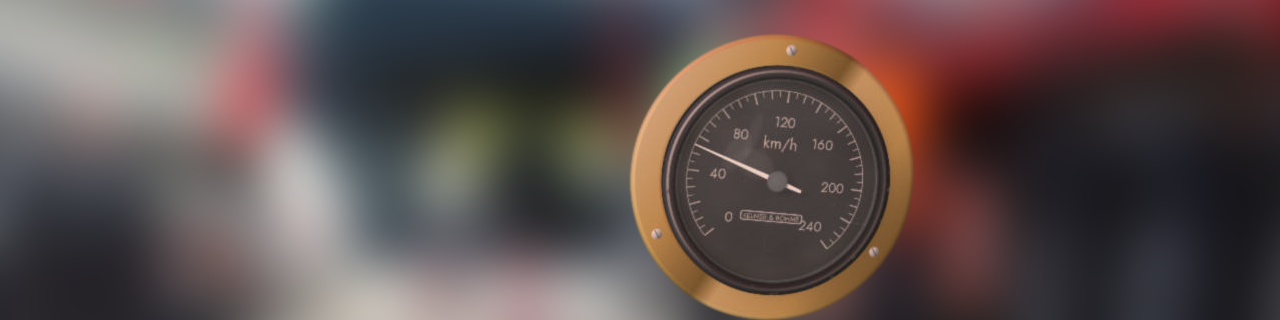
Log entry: 55 (km/h)
